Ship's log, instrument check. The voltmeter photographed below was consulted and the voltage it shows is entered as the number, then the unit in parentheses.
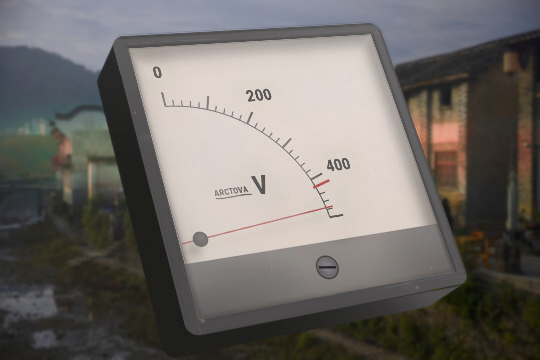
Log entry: 480 (V)
